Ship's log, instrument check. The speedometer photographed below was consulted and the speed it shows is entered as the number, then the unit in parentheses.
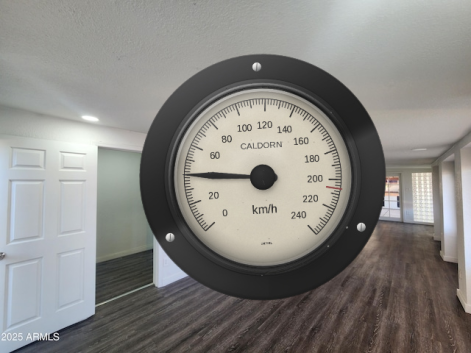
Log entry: 40 (km/h)
